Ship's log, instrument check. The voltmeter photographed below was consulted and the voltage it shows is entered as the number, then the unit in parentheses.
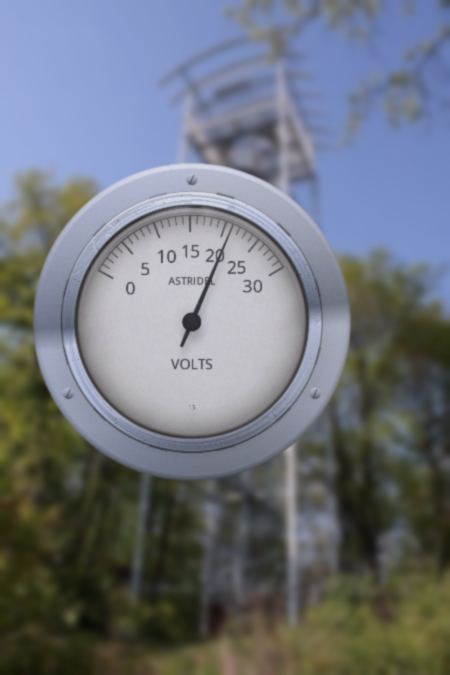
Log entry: 21 (V)
